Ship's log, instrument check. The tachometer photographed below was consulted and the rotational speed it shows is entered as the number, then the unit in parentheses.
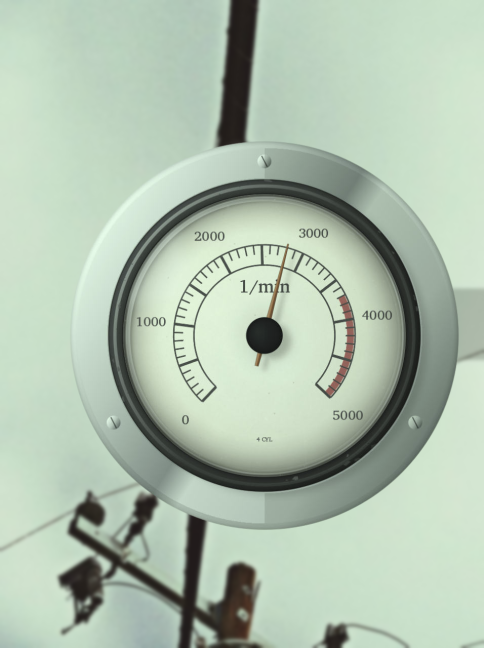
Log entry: 2800 (rpm)
